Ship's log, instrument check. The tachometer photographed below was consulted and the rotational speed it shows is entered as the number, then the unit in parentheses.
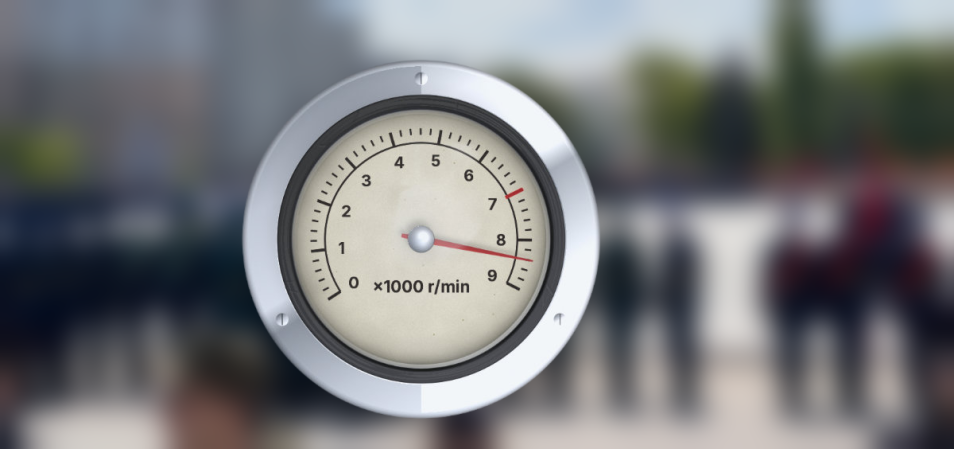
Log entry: 8400 (rpm)
